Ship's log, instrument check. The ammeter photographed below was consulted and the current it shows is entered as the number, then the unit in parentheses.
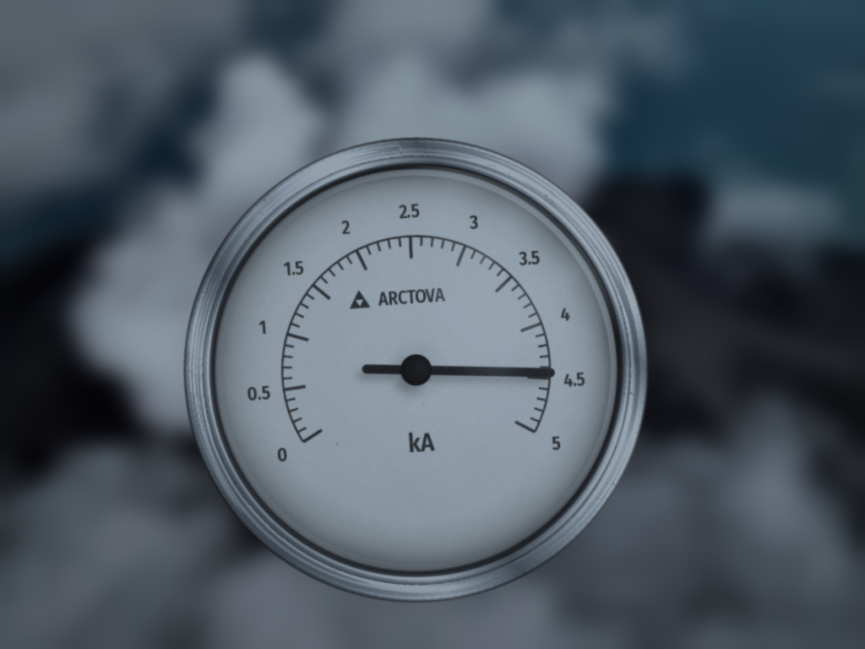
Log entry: 4.45 (kA)
